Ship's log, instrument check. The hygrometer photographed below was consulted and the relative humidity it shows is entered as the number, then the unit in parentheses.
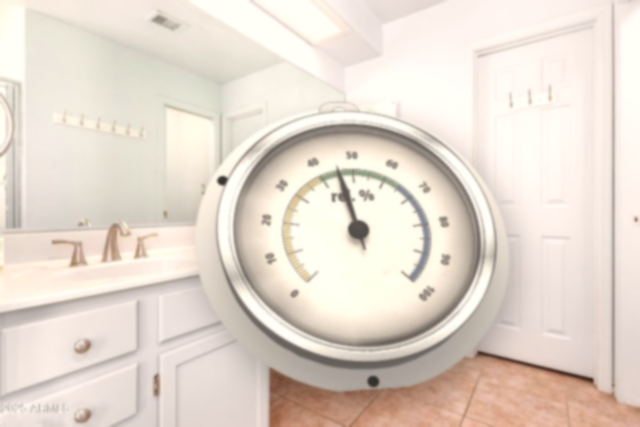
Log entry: 45 (%)
